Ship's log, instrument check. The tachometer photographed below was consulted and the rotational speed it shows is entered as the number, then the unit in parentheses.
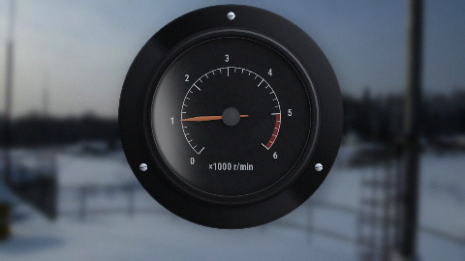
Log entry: 1000 (rpm)
